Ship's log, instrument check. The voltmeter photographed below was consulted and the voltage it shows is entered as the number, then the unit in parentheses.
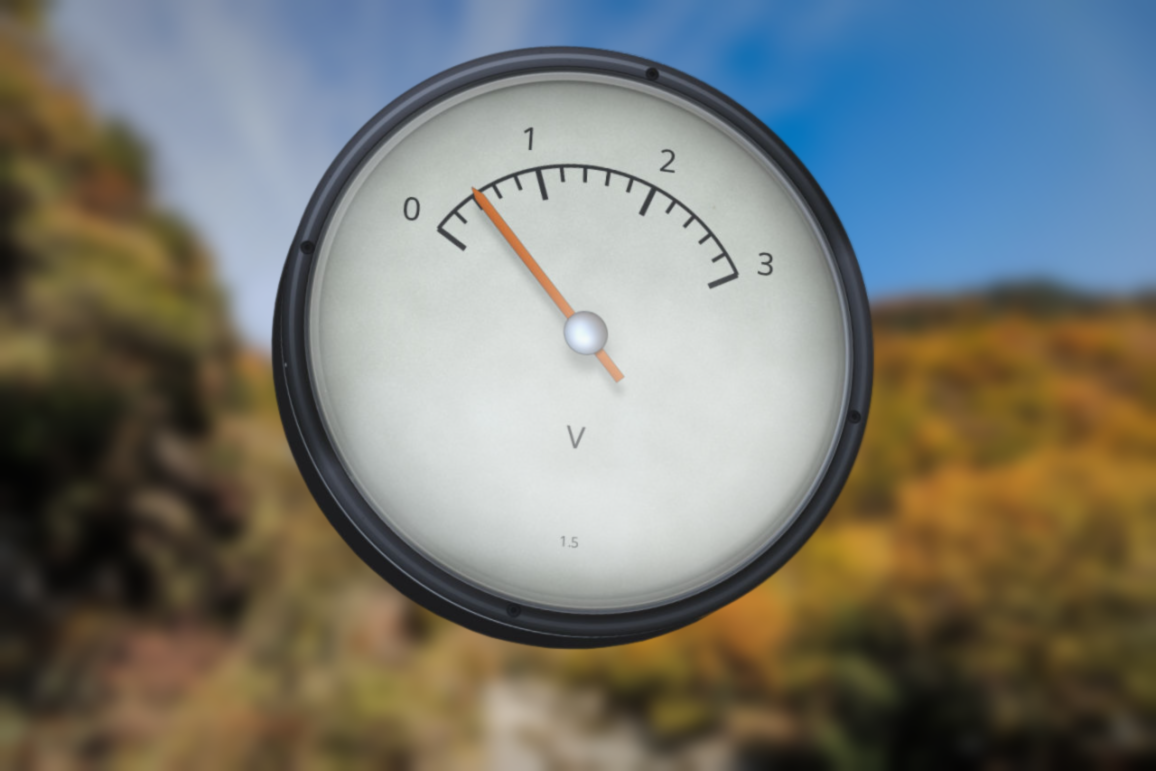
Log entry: 0.4 (V)
